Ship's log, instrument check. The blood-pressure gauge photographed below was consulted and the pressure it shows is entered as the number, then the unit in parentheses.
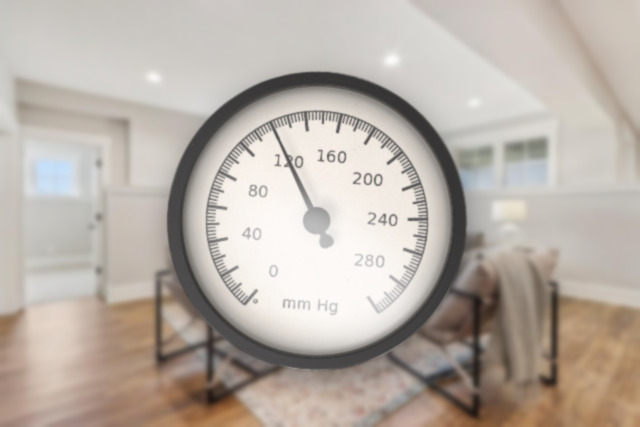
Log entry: 120 (mmHg)
